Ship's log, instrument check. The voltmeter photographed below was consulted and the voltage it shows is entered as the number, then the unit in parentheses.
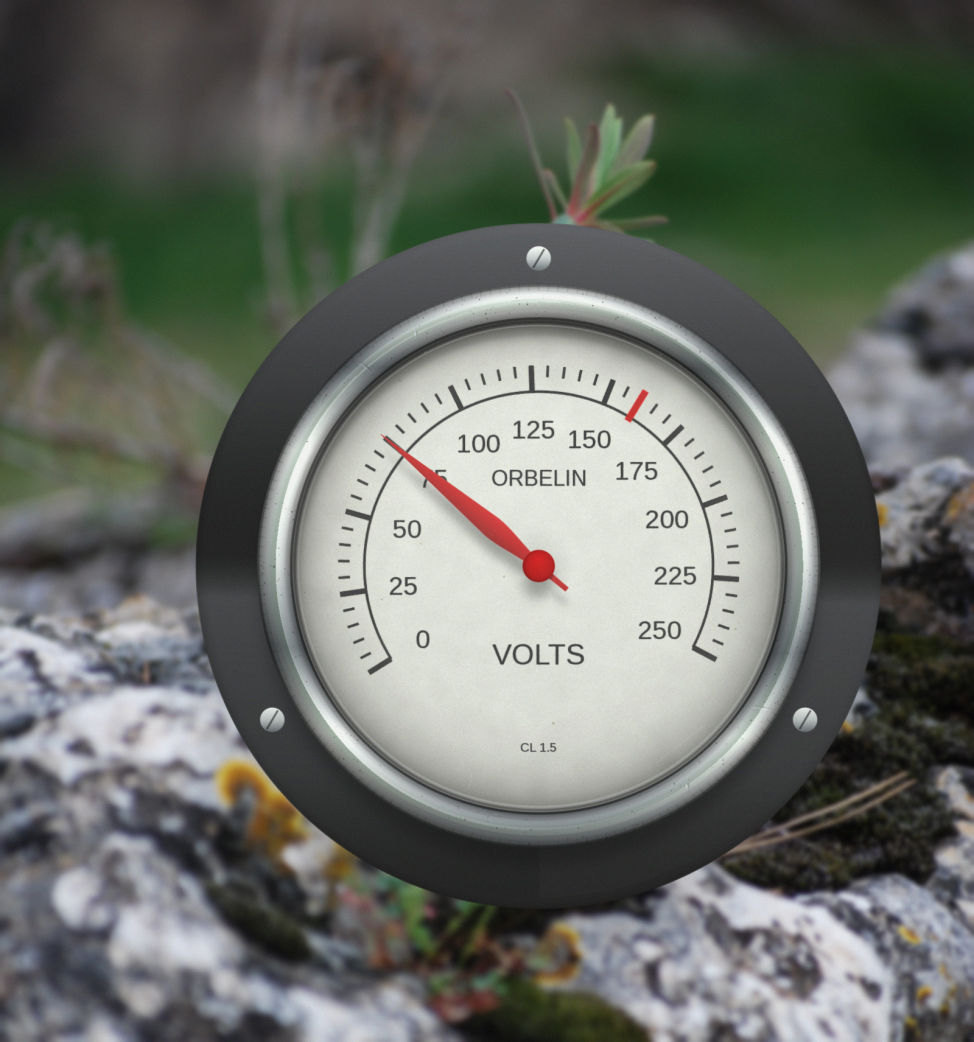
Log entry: 75 (V)
